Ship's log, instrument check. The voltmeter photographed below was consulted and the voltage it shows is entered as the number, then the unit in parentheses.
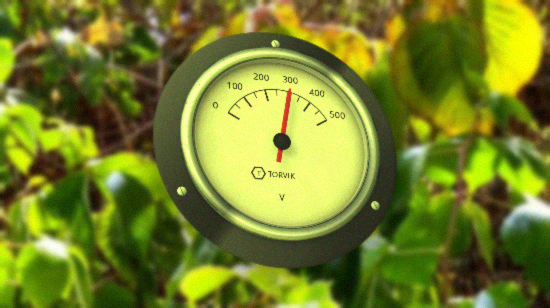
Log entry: 300 (V)
